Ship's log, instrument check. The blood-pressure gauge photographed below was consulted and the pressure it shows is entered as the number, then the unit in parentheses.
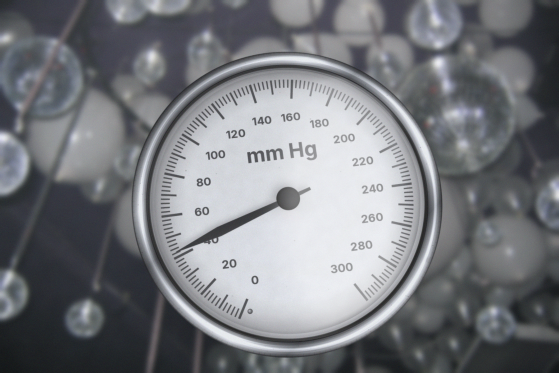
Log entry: 42 (mmHg)
